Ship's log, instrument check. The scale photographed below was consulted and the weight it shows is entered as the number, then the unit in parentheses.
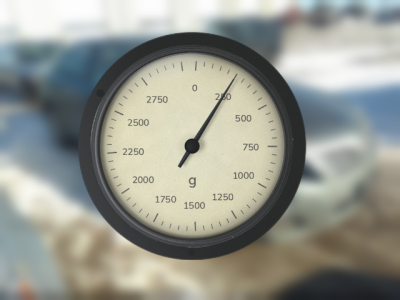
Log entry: 250 (g)
